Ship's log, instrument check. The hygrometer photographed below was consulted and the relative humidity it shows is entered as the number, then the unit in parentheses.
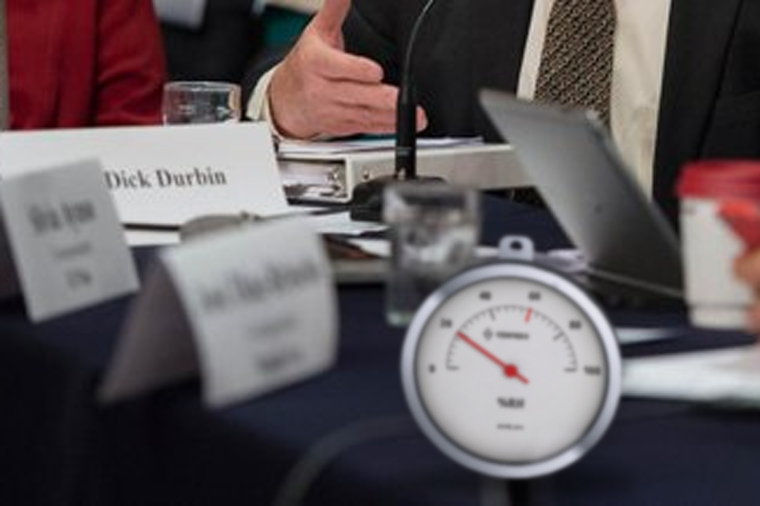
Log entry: 20 (%)
